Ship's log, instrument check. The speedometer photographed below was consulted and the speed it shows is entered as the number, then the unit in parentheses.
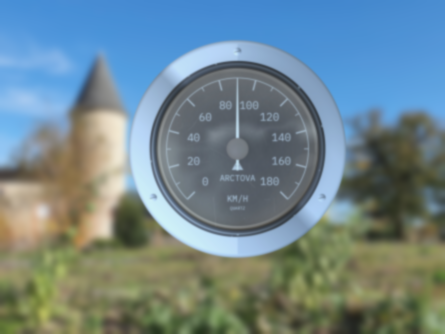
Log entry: 90 (km/h)
